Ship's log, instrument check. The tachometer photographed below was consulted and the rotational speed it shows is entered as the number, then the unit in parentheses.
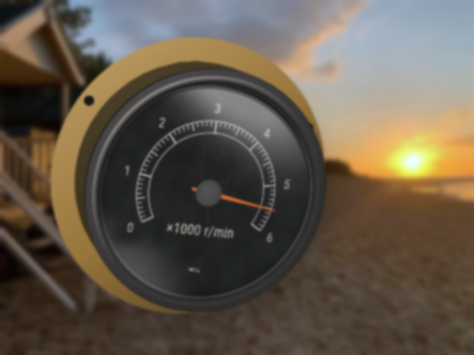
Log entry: 5500 (rpm)
